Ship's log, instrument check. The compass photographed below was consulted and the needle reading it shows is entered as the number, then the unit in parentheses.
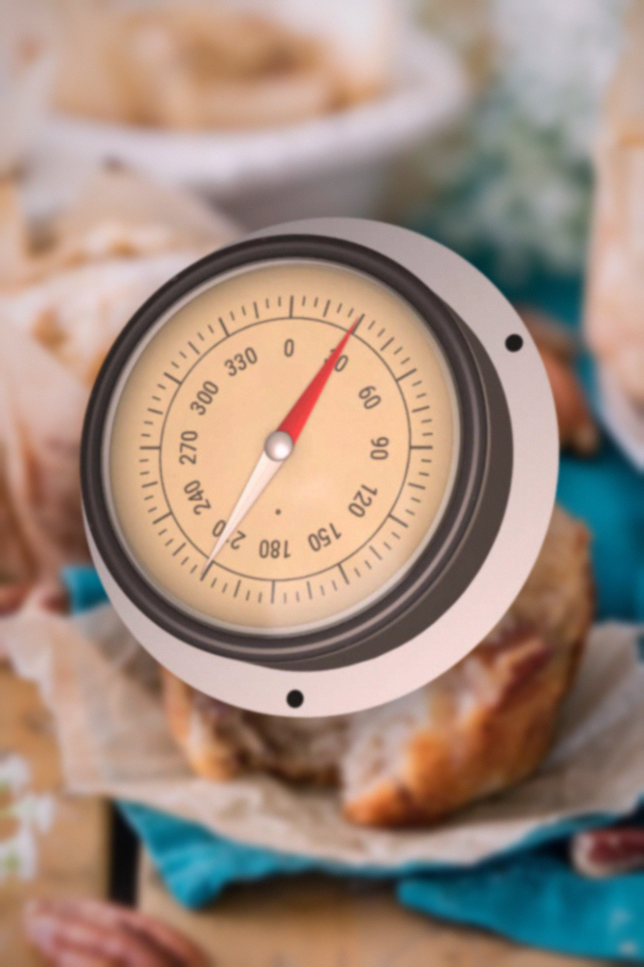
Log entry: 30 (°)
